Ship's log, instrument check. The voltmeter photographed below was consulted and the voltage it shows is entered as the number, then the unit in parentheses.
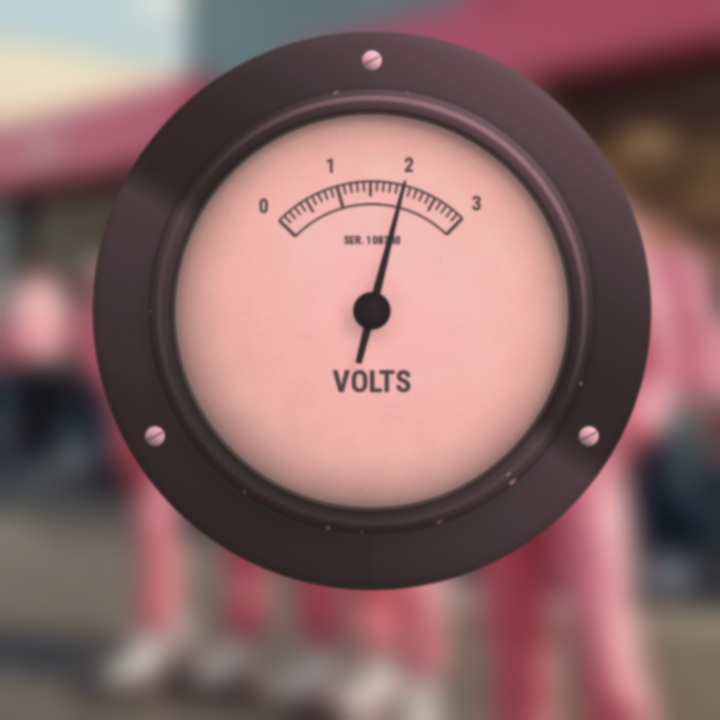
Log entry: 2 (V)
